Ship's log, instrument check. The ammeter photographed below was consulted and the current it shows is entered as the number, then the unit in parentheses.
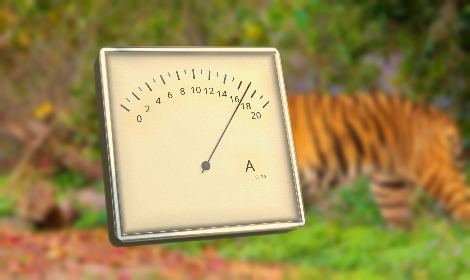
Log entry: 17 (A)
